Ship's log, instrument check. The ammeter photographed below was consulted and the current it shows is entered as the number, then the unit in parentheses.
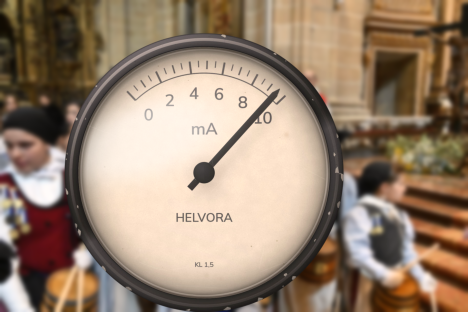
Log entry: 9.5 (mA)
